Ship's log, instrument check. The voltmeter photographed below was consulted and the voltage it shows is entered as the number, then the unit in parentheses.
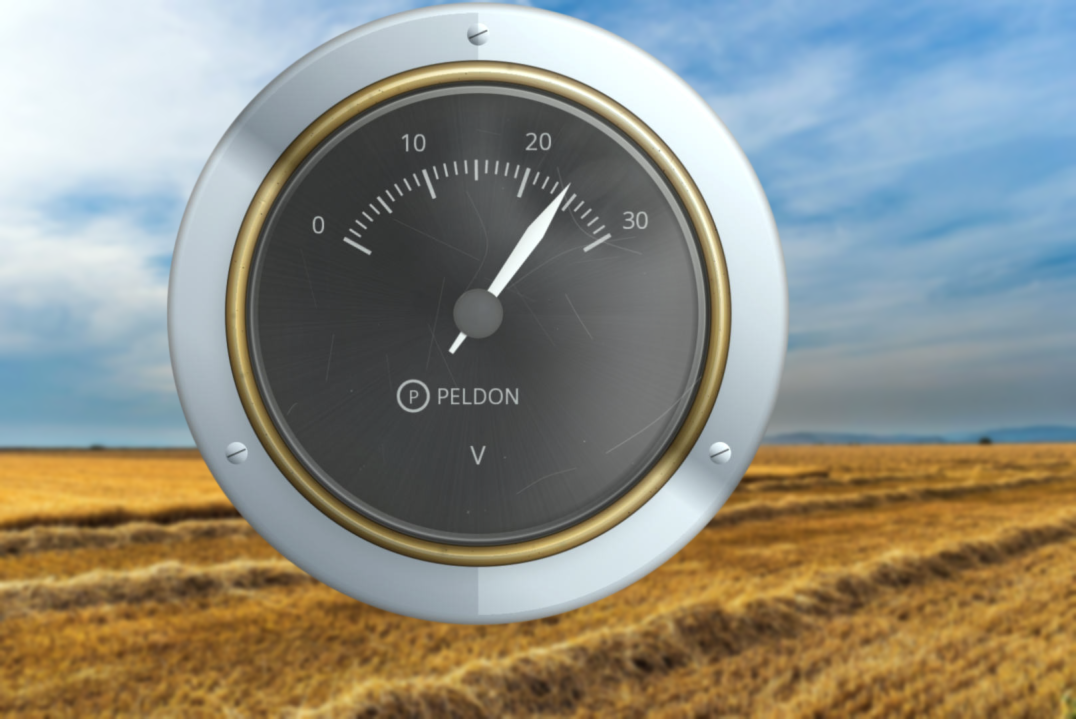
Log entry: 24 (V)
